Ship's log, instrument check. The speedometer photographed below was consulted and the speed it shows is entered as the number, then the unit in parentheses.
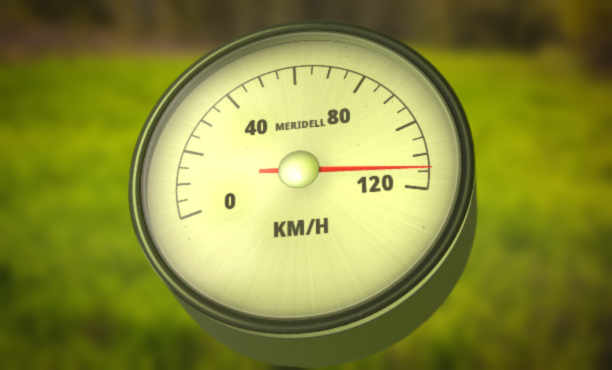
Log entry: 115 (km/h)
